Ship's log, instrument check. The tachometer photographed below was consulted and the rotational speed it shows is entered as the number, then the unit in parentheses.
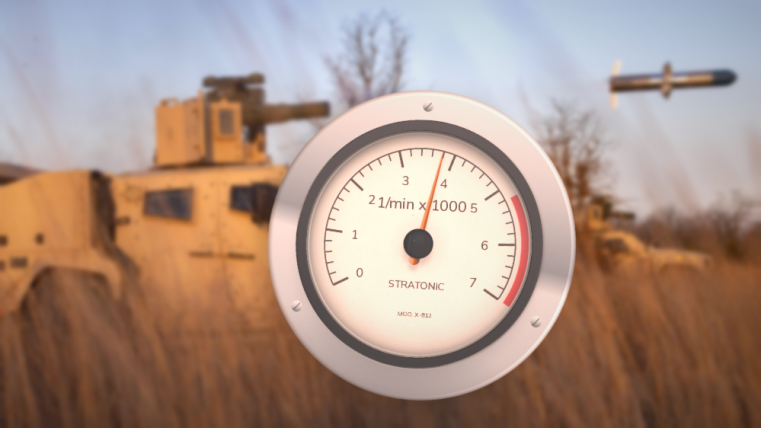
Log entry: 3800 (rpm)
